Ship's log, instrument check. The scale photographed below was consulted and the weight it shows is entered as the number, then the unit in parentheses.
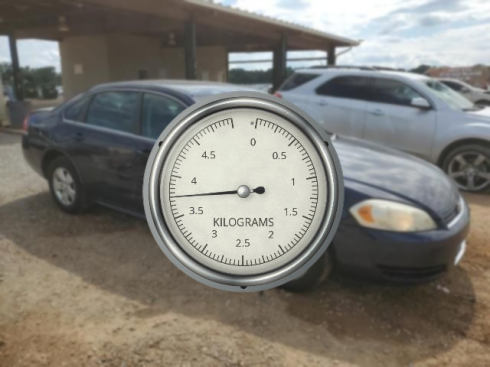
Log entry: 3.75 (kg)
